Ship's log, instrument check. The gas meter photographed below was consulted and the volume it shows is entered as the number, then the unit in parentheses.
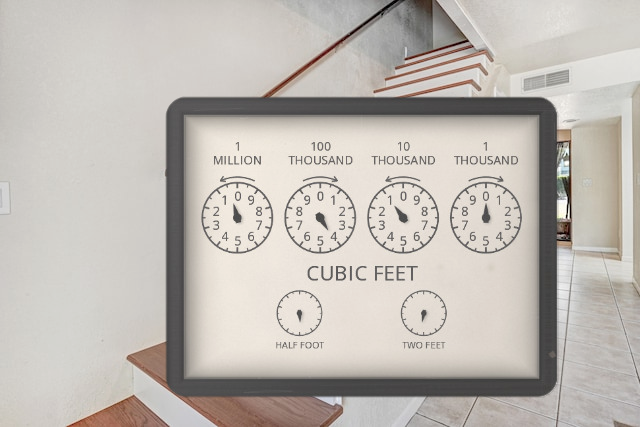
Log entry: 41000 (ft³)
